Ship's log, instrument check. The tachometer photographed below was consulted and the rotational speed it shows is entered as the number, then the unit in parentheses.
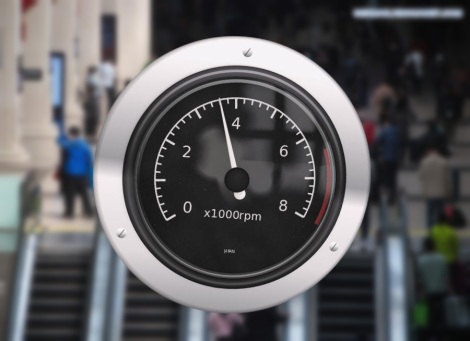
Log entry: 3600 (rpm)
